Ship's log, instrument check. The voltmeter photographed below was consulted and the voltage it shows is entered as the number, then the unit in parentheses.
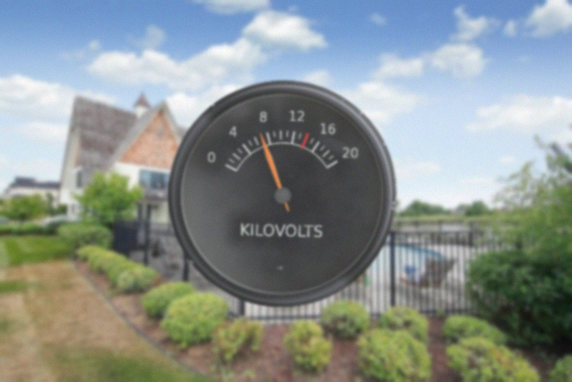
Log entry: 7 (kV)
